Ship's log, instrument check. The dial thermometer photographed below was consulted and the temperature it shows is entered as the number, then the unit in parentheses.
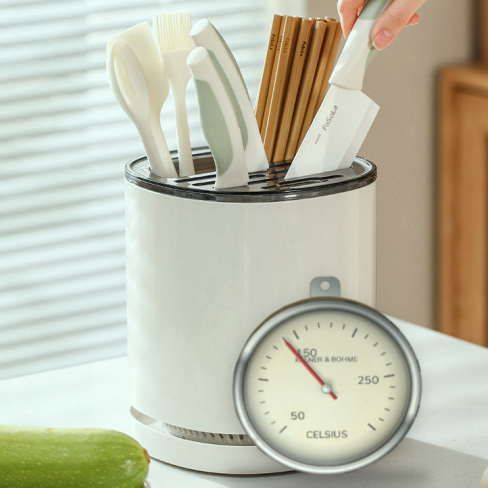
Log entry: 140 (°C)
